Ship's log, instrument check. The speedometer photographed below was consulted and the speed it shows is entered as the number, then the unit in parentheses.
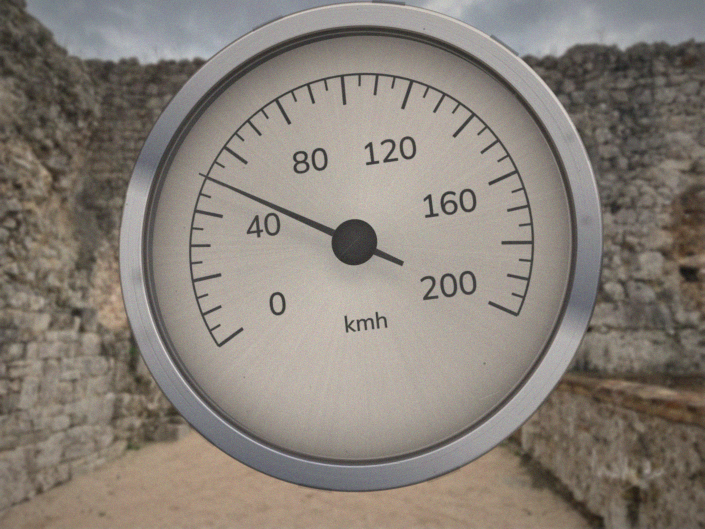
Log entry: 50 (km/h)
